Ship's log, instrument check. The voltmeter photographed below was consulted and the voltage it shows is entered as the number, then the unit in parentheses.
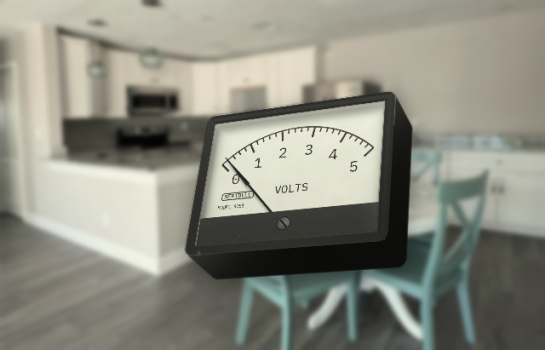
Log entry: 0.2 (V)
